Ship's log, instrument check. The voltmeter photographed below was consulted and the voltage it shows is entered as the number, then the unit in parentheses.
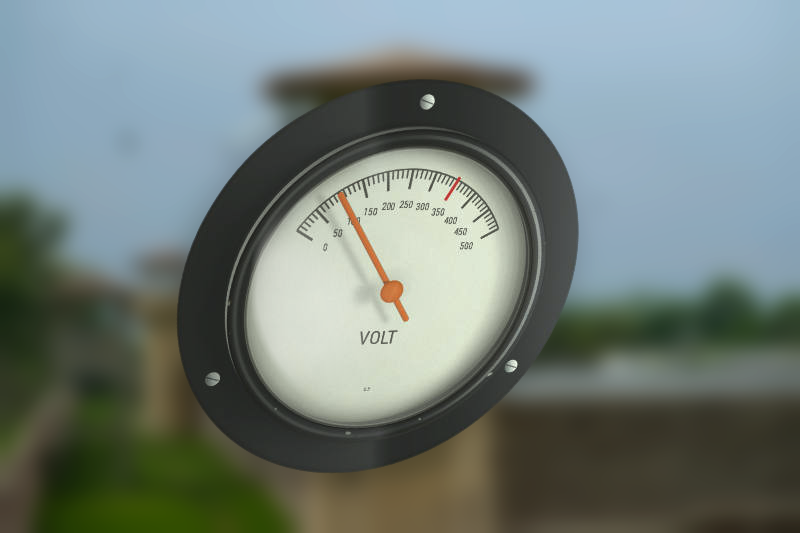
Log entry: 100 (V)
